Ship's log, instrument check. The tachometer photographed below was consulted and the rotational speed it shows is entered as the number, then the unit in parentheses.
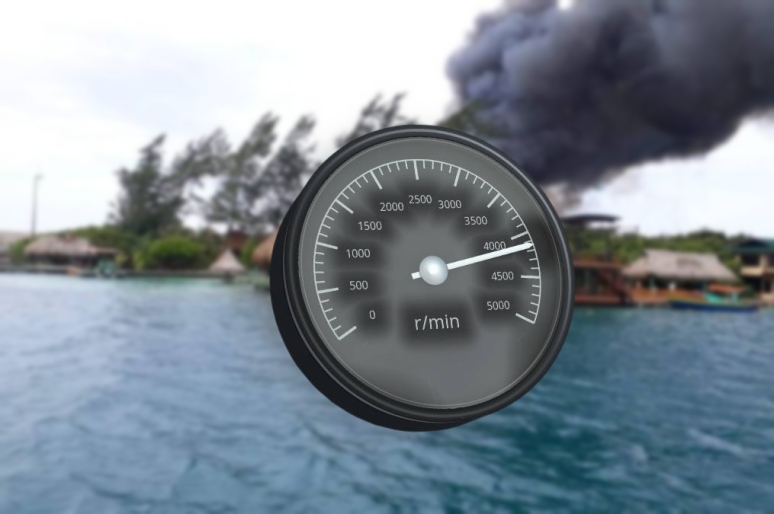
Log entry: 4150 (rpm)
